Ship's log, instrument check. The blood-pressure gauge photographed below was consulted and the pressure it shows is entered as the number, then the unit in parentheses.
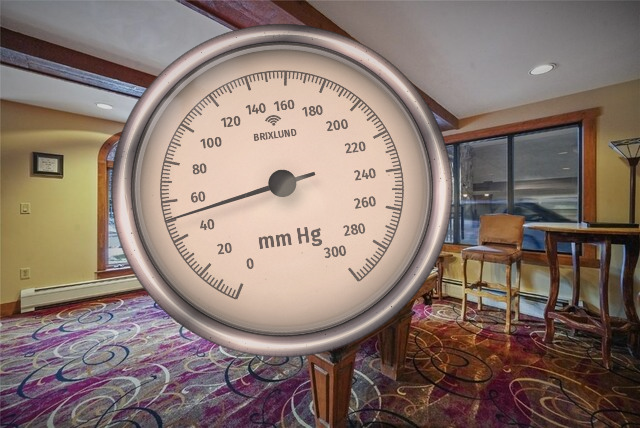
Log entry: 50 (mmHg)
